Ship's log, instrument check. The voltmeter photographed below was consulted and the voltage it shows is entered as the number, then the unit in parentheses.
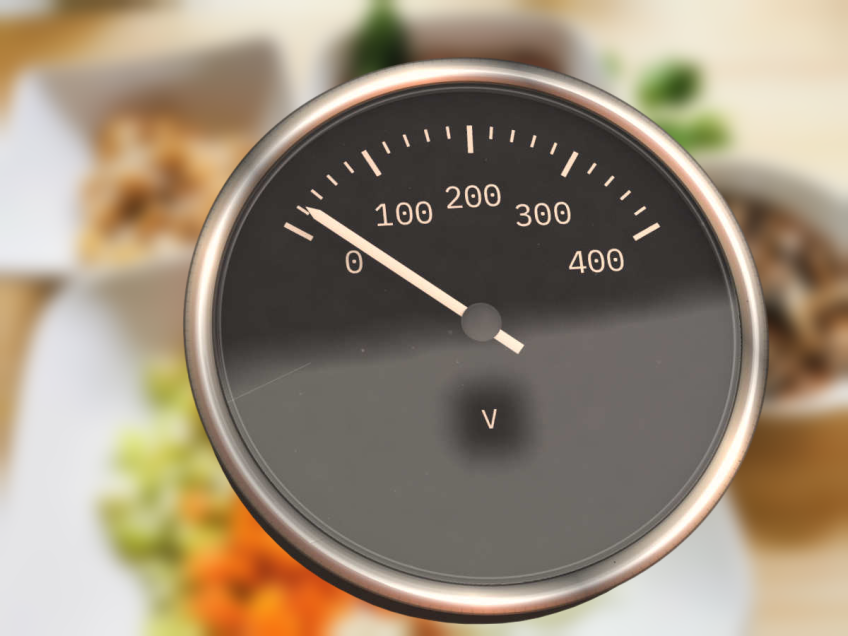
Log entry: 20 (V)
